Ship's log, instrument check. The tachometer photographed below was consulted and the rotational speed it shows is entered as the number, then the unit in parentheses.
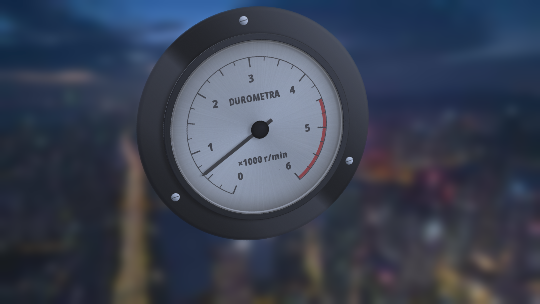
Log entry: 625 (rpm)
